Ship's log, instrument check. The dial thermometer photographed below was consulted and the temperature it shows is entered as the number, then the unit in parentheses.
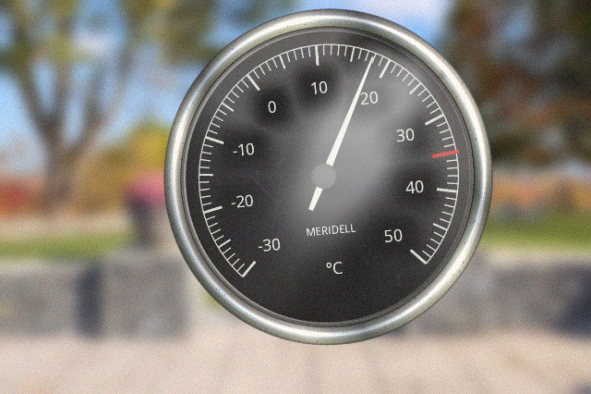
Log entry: 18 (°C)
